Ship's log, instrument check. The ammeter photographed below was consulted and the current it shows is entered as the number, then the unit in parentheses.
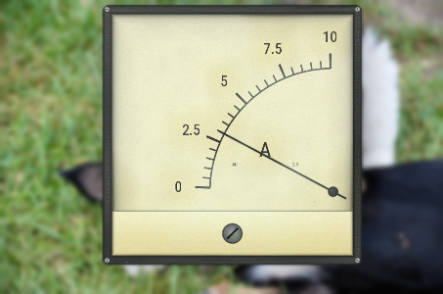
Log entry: 3 (A)
